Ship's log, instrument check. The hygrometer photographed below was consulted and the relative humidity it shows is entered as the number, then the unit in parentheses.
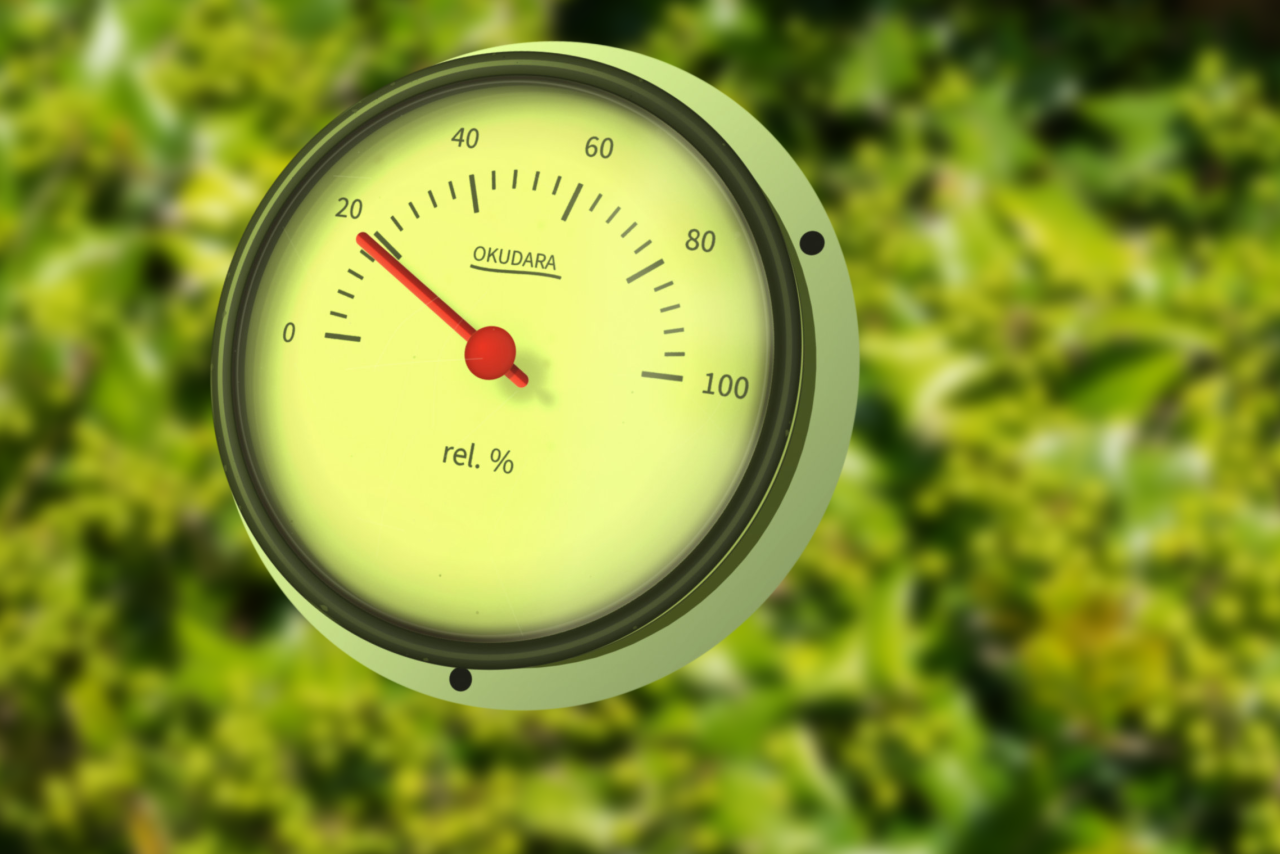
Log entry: 18 (%)
